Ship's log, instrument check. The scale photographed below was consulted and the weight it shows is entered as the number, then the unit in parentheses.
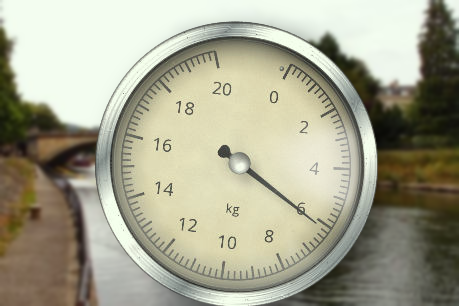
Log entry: 6.2 (kg)
